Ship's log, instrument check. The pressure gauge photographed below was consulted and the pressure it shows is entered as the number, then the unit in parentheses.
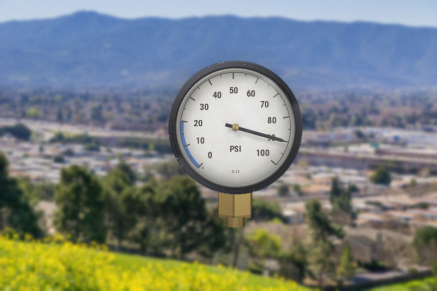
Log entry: 90 (psi)
